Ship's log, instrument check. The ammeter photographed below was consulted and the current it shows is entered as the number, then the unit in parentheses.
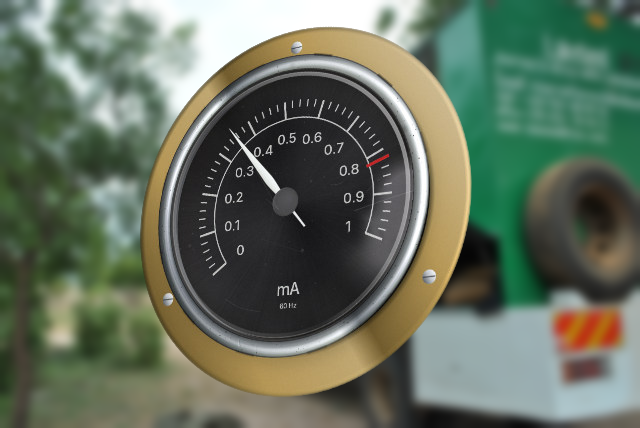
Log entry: 0.36 (mA)
